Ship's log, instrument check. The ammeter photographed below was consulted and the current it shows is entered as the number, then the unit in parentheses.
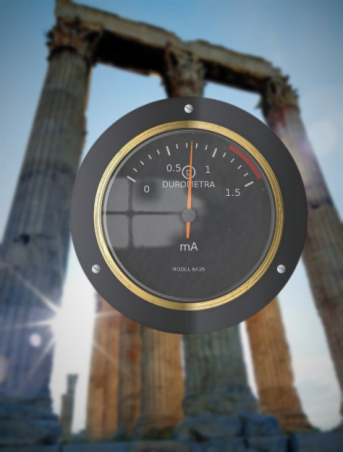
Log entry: 0.75 (mA)
